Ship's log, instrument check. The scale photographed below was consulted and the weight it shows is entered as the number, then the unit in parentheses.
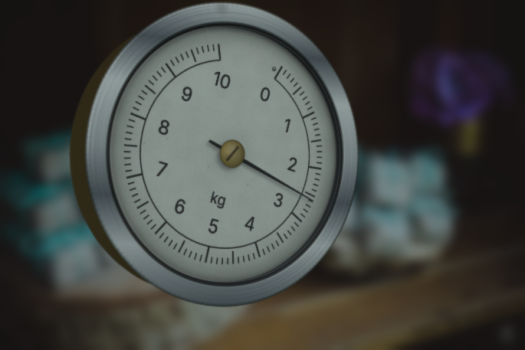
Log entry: 2.6 (kg)
